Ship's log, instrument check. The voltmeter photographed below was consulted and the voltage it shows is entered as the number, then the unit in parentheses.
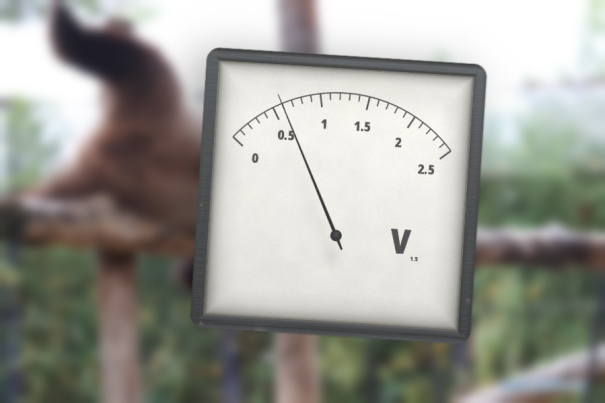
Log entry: 0.6 (V)
